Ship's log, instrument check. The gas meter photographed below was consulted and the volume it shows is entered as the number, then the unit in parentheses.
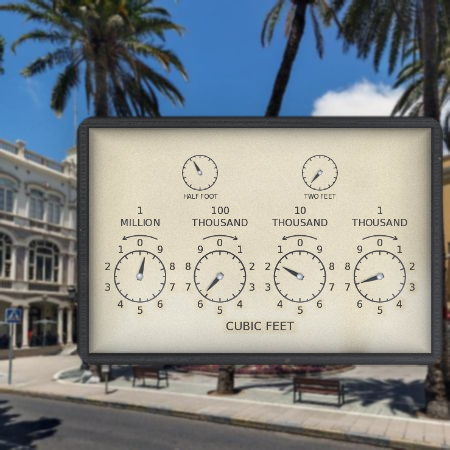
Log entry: 961700 (ft³)
